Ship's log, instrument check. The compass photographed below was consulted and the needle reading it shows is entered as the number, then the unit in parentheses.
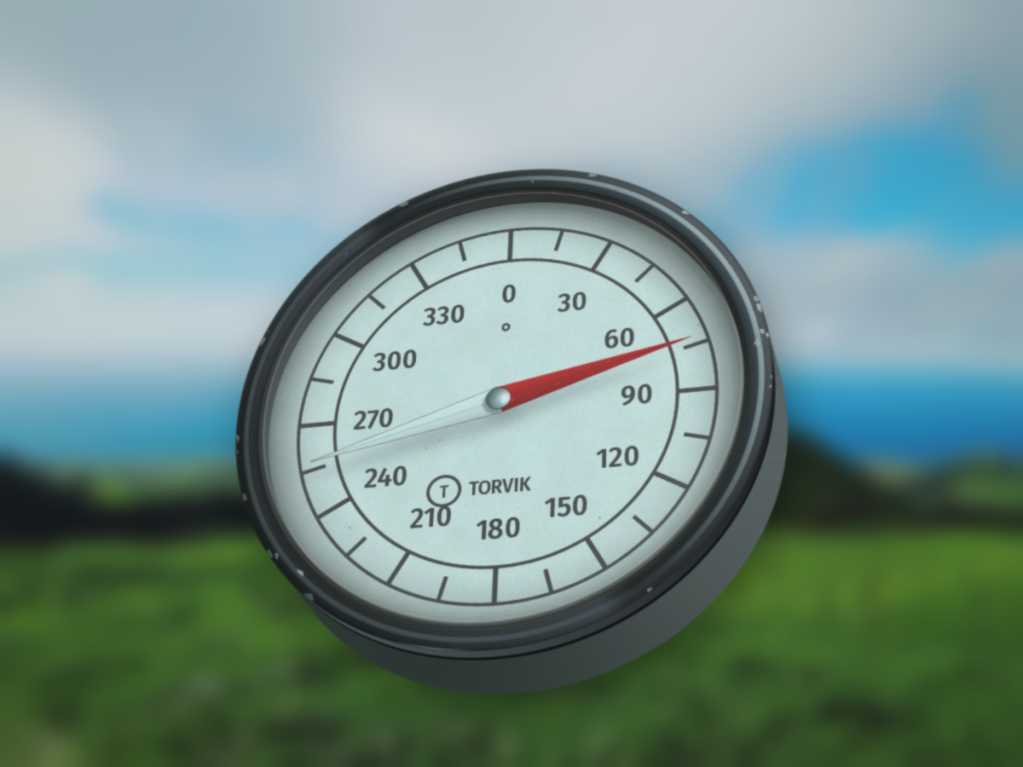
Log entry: 75 (°)
